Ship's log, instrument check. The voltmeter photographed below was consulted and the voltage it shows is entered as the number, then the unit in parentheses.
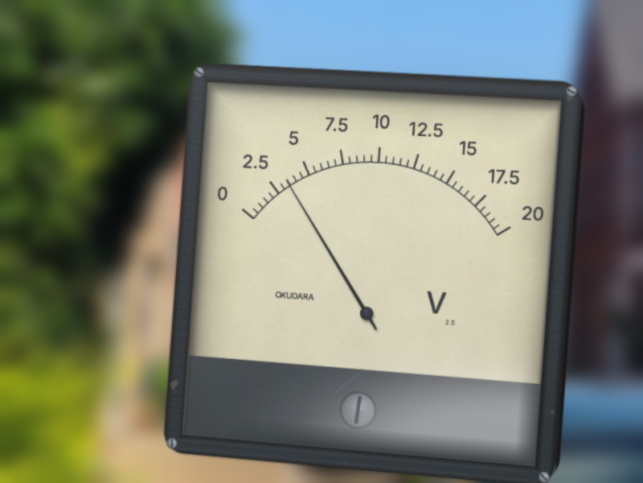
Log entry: 3.5 (V)
